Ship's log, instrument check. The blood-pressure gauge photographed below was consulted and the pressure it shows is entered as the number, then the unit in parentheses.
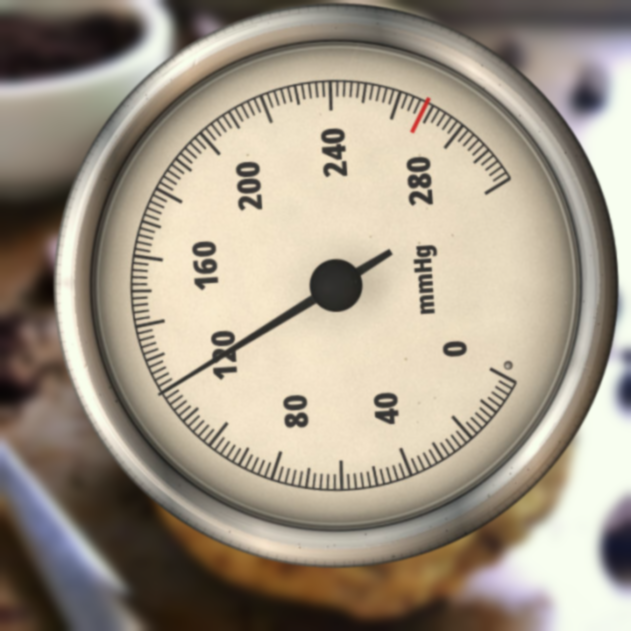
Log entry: 120 (mmHg)
